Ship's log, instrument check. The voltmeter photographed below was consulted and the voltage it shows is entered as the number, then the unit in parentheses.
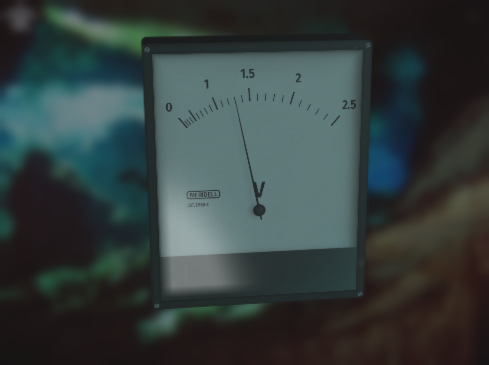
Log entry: 1.3 (V)
